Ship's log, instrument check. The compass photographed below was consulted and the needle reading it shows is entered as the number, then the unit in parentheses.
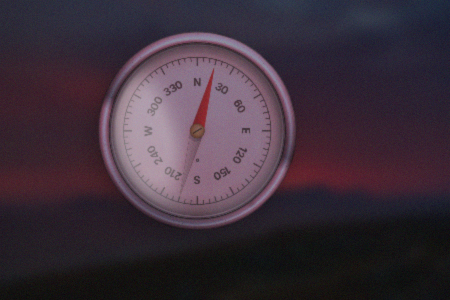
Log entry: 15 (°)
